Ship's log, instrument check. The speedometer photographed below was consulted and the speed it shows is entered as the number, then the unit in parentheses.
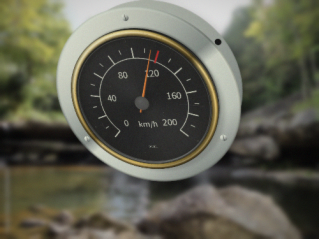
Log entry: 115 (km/h)
